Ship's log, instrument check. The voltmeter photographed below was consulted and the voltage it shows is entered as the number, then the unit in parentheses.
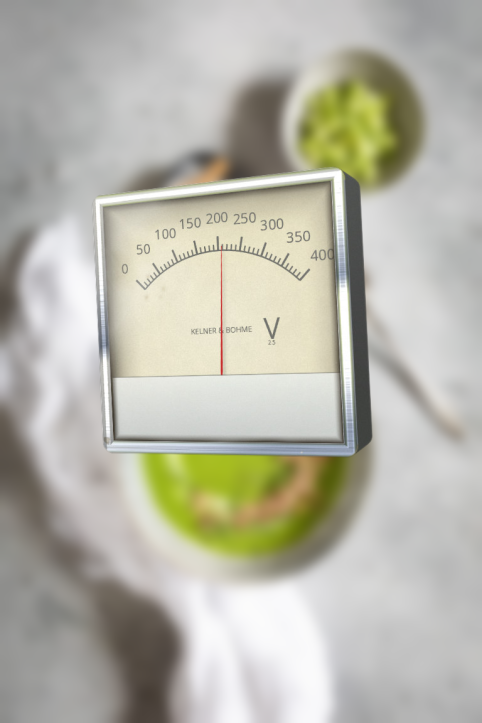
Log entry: 210 (V)
